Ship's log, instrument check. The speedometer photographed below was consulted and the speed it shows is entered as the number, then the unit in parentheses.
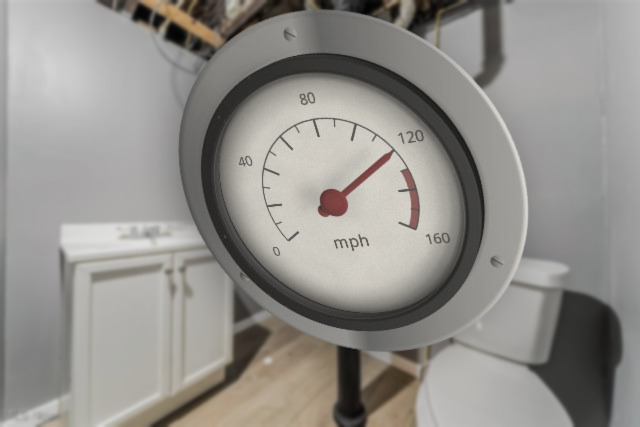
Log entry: 120 (mph)
